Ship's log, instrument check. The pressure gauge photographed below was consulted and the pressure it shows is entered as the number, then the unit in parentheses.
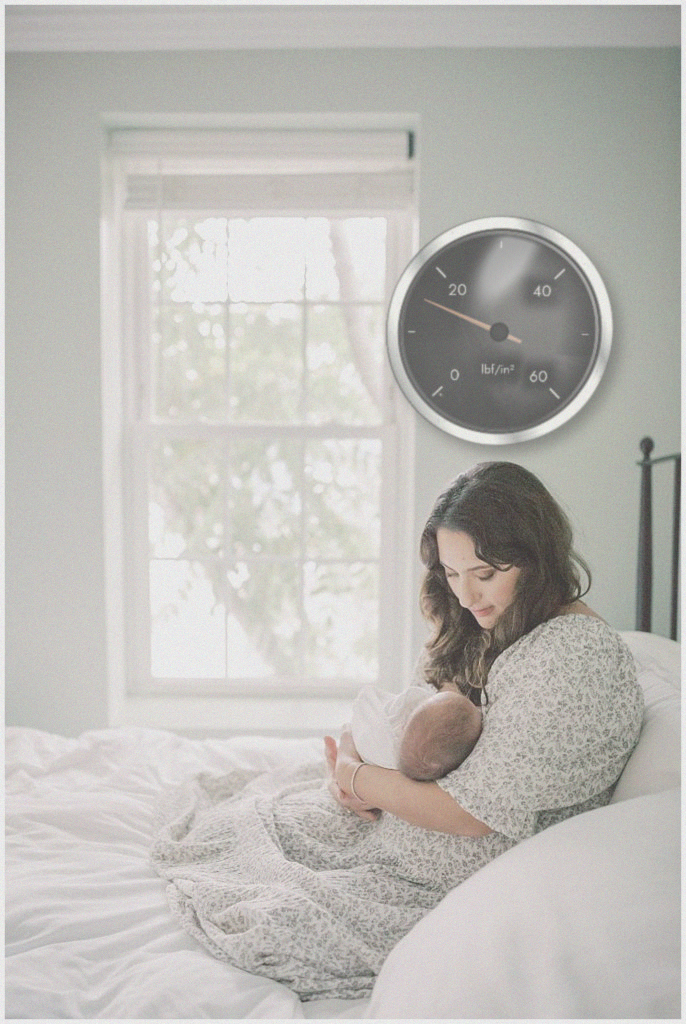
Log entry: 15 (psi)
